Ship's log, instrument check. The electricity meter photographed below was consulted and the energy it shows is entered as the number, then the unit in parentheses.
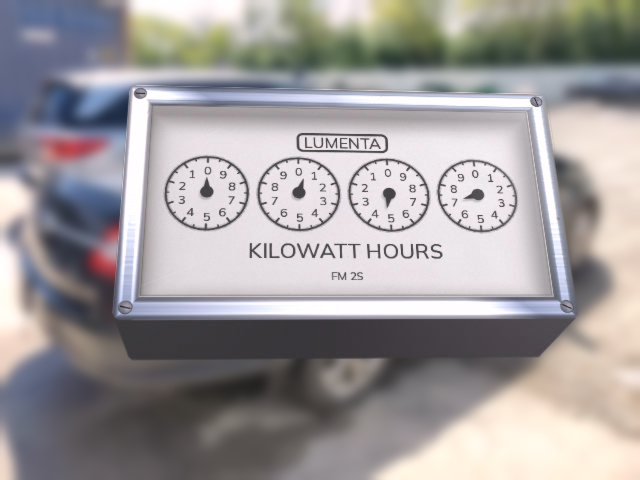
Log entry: 47 (kWh)
